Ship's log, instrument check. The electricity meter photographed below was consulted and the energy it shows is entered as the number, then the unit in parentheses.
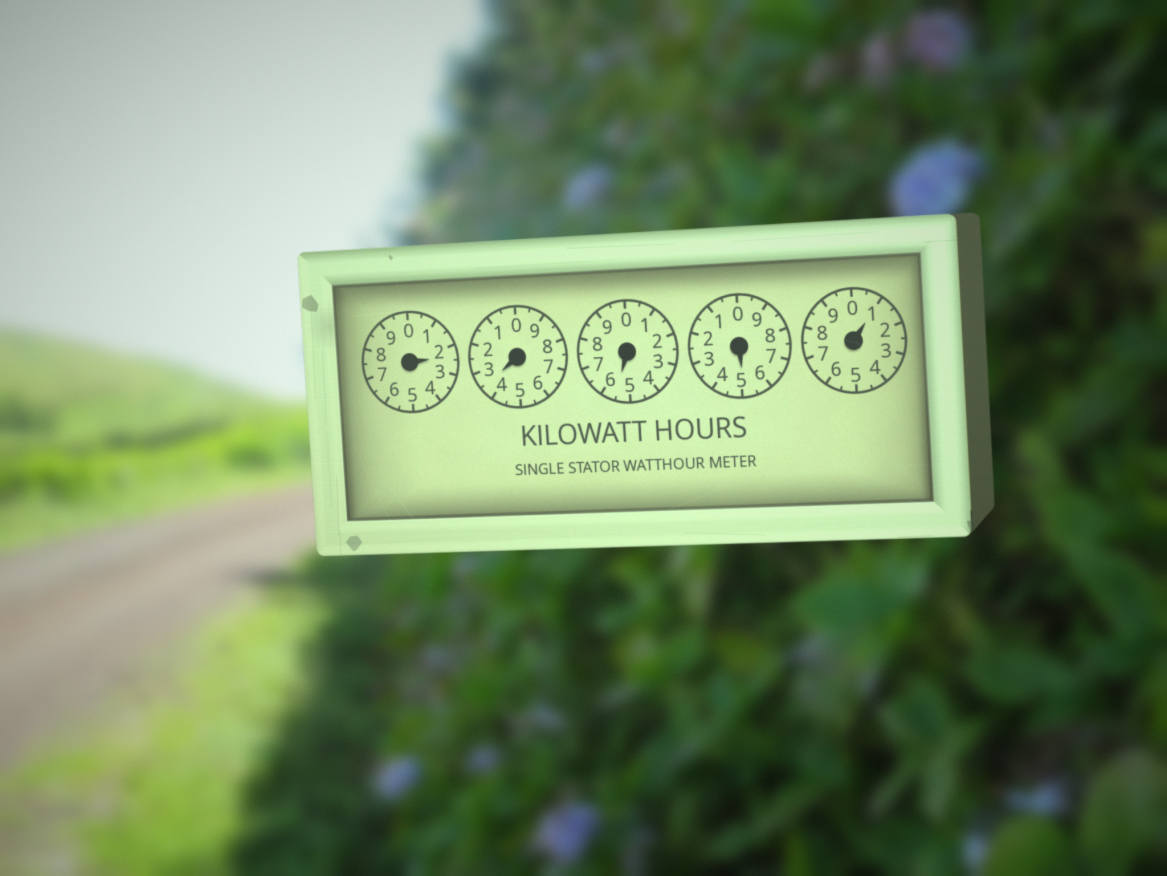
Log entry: 23551 (kWh)
